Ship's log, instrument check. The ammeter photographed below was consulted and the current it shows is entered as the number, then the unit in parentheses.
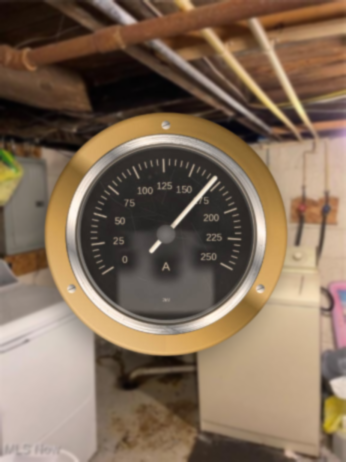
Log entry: 170 (A)
